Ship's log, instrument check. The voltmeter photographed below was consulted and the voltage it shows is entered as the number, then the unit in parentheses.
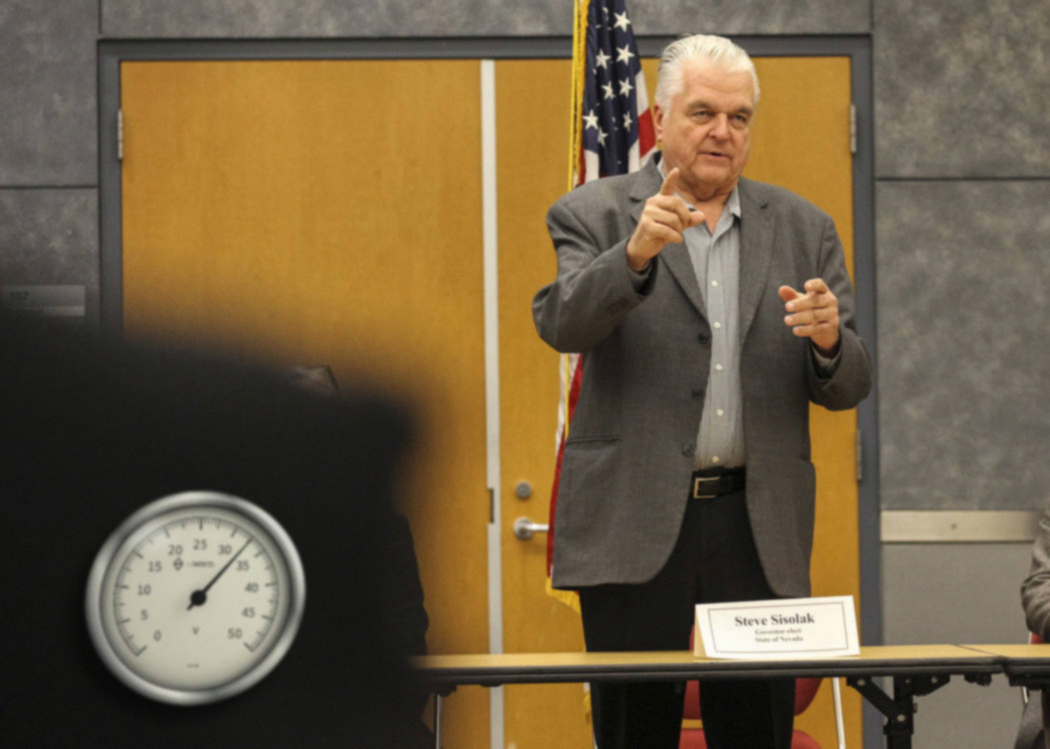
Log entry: 32.5 (V)
